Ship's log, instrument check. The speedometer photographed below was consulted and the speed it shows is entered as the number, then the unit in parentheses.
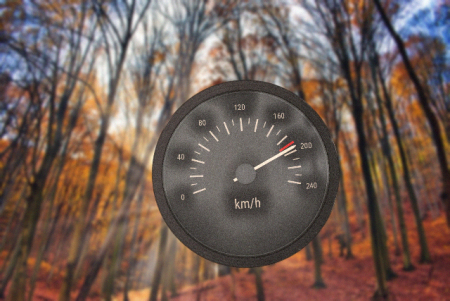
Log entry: 195 (km/h)
